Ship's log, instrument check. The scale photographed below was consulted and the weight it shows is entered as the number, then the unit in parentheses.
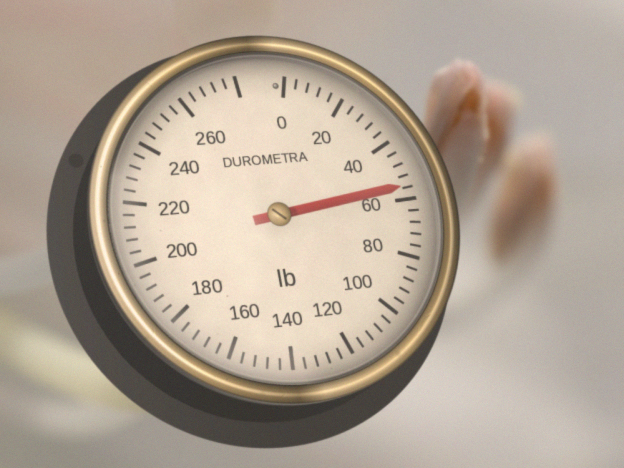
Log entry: 56 (lb)
